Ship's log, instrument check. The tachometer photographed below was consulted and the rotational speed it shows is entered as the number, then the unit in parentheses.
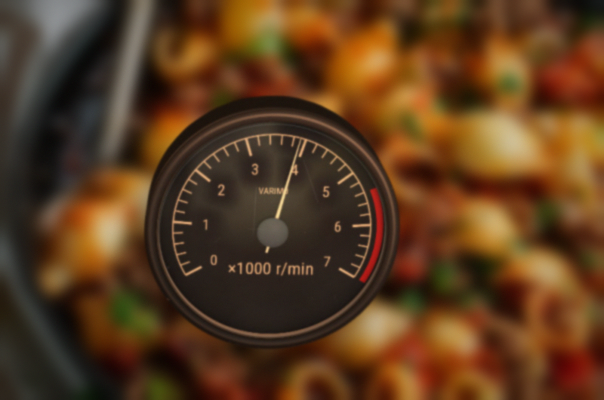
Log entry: 3900 (rpm)
